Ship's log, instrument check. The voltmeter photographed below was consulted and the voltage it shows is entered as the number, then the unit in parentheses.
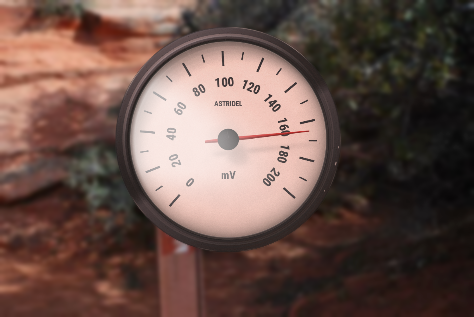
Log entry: 165 (mV)
